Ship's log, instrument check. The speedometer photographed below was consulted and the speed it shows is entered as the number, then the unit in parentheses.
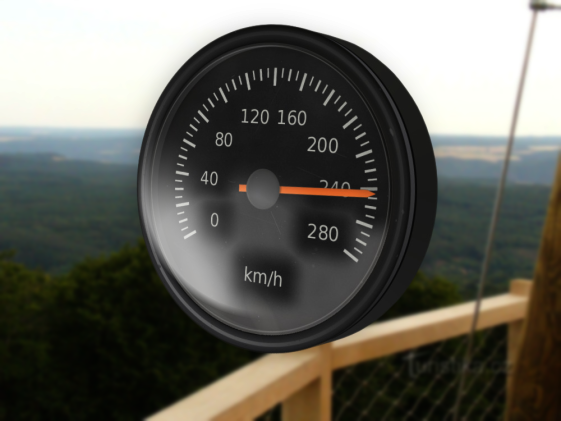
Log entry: 242.5 (km/h)
